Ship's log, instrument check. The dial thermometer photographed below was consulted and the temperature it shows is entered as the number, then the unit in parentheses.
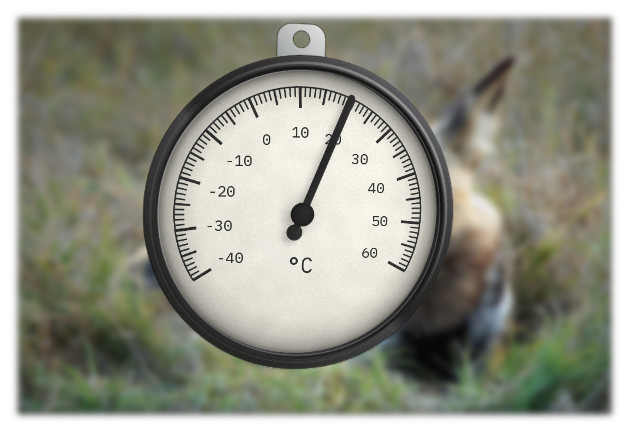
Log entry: 20 (°C)
